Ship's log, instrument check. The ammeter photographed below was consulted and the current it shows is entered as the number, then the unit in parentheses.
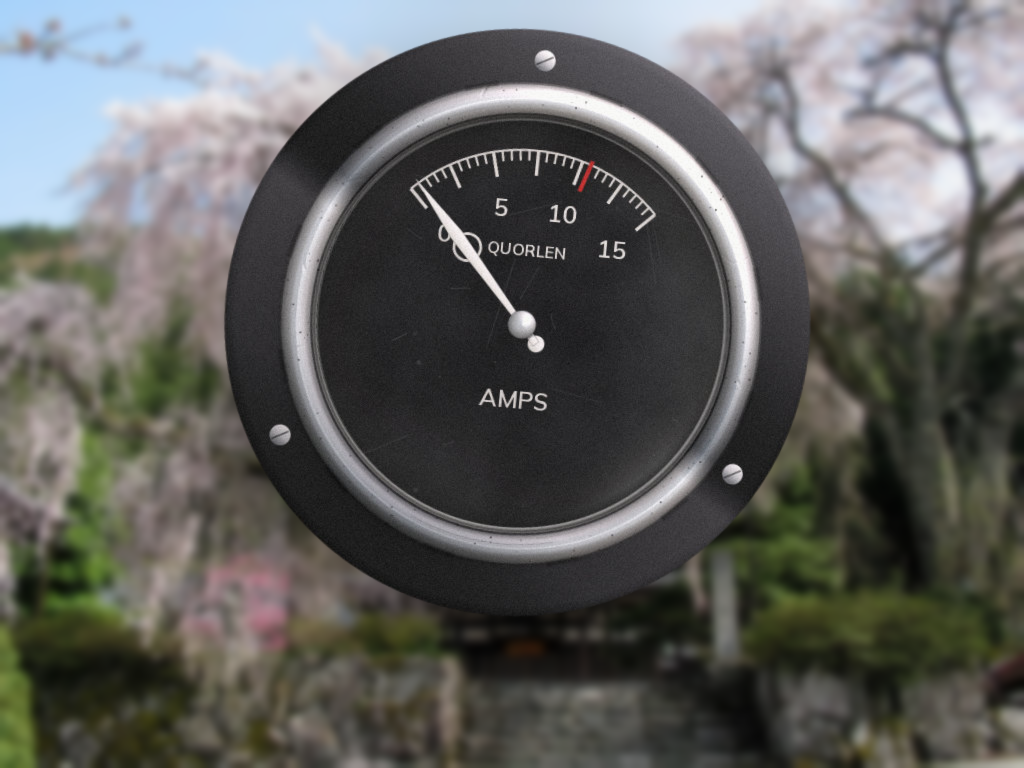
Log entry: 0.5 (A)
